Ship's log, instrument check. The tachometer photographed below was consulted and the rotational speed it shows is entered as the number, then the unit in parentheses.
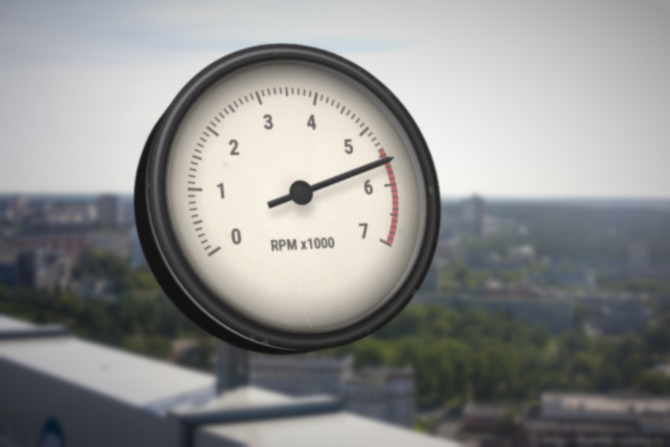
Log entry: 5600 (rpm)
